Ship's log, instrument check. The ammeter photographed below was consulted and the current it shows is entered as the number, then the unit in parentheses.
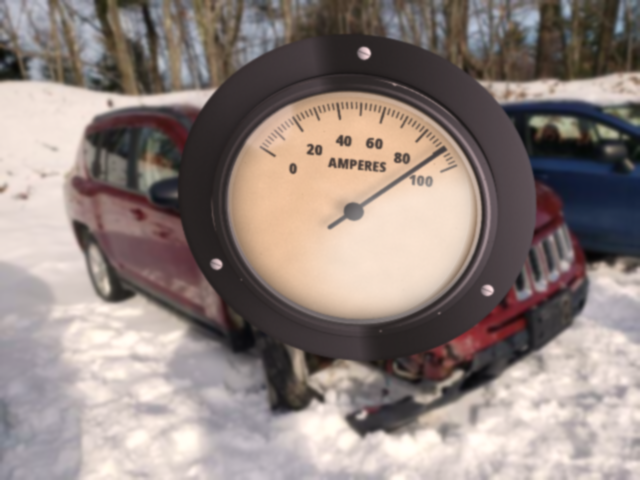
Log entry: 90 (A)
